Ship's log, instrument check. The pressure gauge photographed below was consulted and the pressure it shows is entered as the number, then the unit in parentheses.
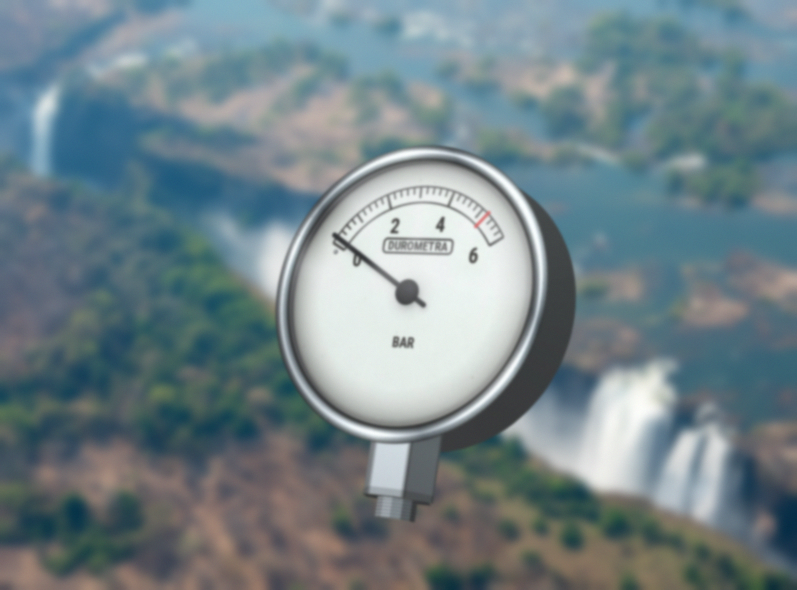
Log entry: 0.2 (bar)
